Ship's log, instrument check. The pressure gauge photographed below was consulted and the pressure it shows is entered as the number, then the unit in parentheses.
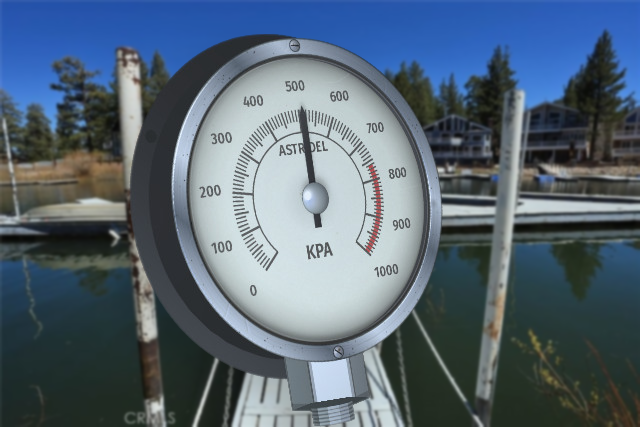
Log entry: 500 (kPa)
